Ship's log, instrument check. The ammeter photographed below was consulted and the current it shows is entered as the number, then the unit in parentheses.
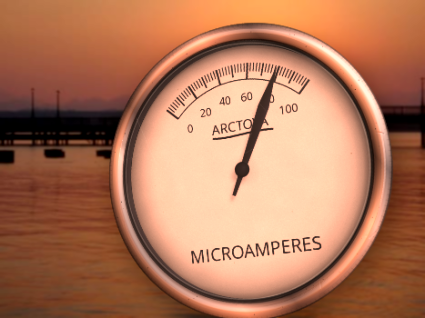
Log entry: 80 (µA)
